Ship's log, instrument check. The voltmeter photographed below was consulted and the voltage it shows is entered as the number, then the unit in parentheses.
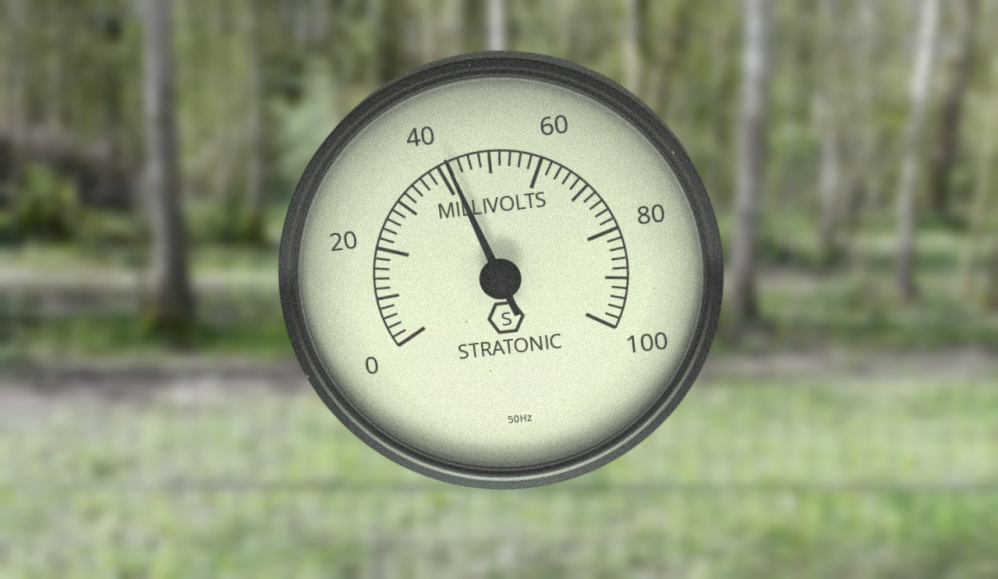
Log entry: 42 (mV)
